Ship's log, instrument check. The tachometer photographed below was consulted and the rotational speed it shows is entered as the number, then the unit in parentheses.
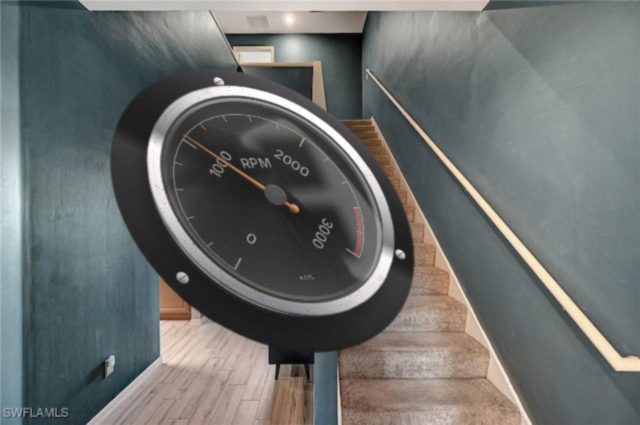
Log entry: 1000 (rpm)
